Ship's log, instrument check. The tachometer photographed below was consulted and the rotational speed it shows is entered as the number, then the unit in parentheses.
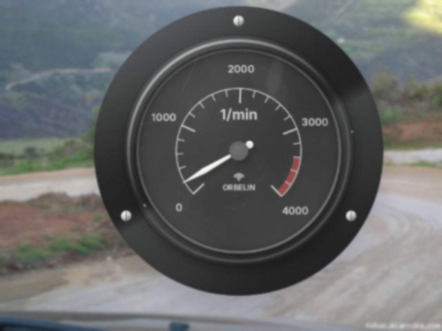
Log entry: 200 (rpm)
